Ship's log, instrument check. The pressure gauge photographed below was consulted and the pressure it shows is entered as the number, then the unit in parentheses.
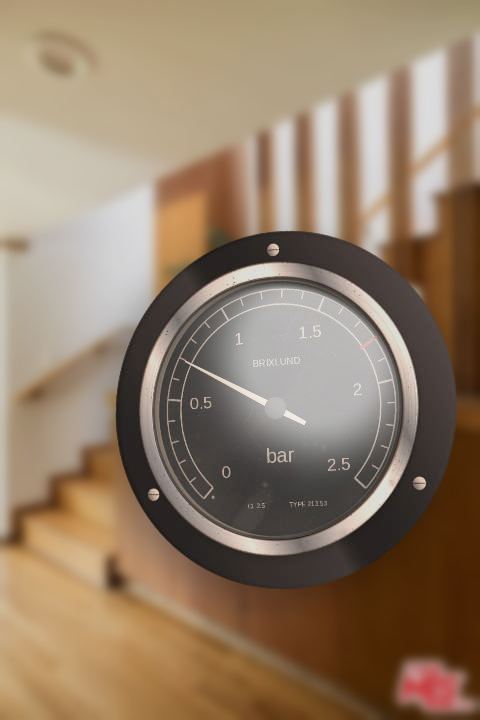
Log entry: 0.7 (bar)
